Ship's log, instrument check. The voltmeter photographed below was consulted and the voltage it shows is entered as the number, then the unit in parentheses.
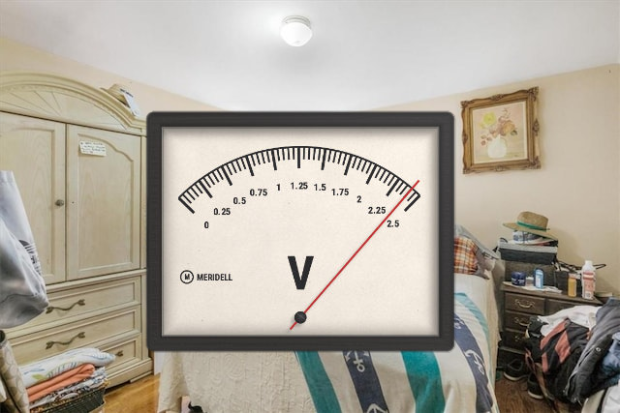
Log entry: 2.4 (V)
